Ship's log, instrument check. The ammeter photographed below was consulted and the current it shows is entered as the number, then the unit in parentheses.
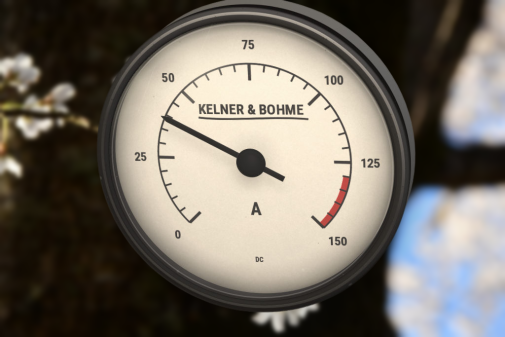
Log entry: 40 (A)
